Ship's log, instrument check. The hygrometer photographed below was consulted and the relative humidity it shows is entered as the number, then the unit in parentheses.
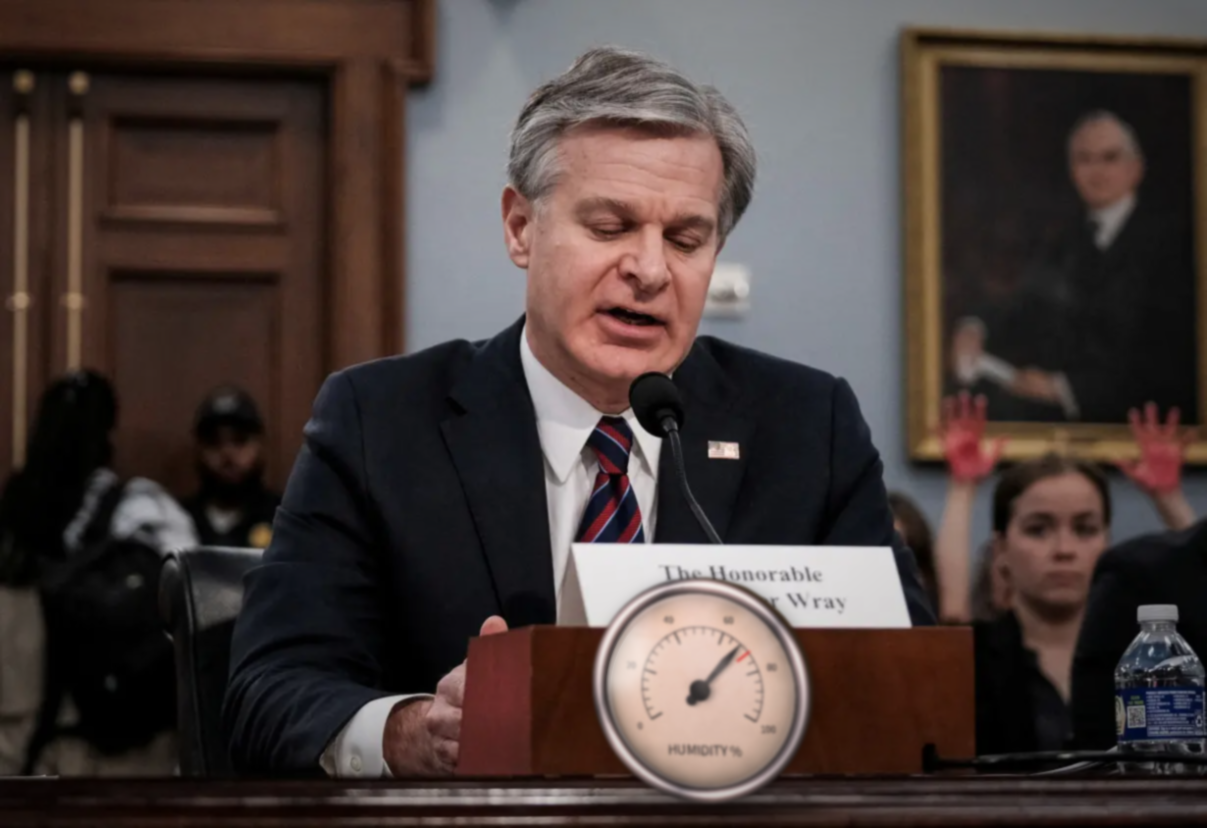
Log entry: 68 (%)
